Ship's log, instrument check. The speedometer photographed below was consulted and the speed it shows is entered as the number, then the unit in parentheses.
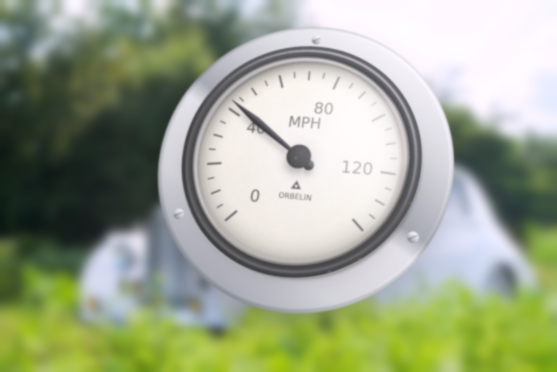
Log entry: 42.5 (mph)
